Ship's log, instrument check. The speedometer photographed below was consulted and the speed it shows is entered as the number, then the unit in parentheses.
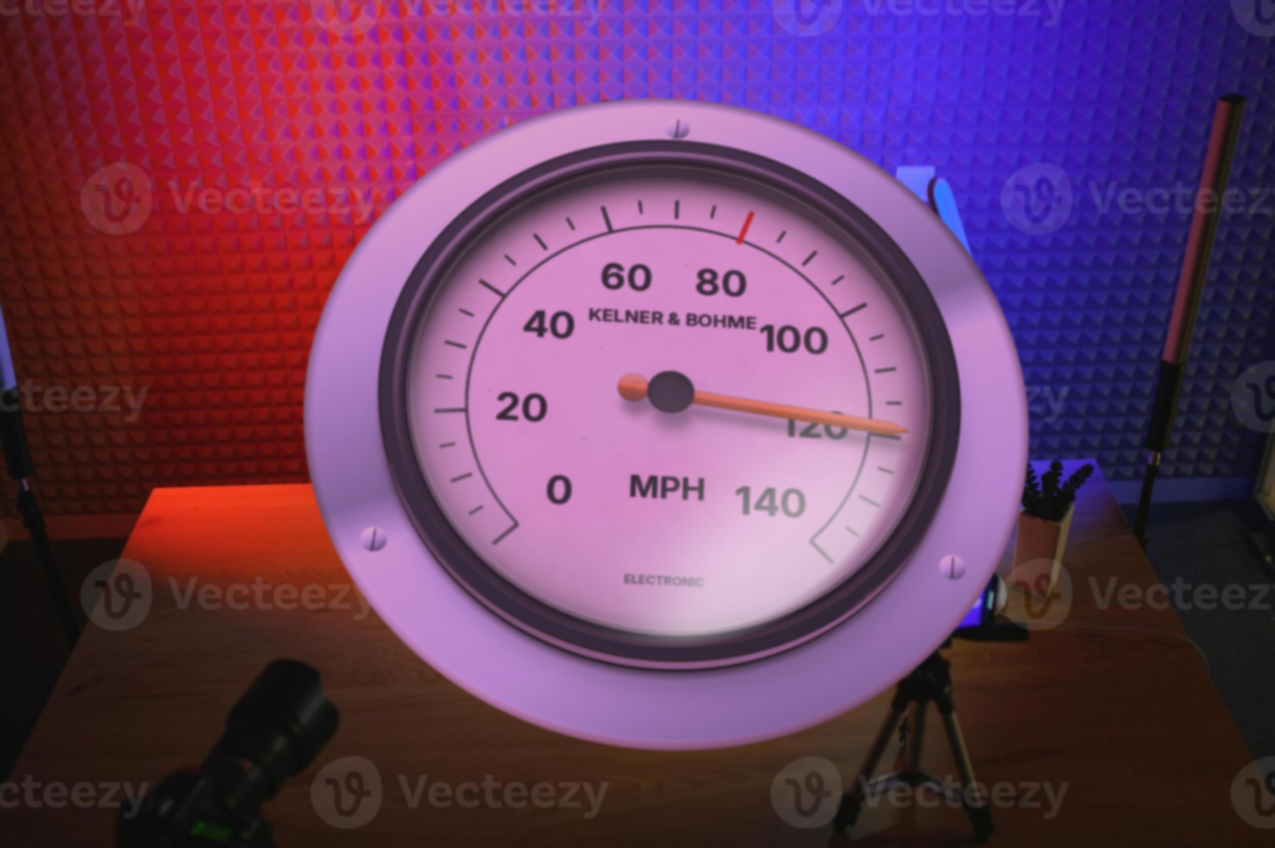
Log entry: 120 (mph)
